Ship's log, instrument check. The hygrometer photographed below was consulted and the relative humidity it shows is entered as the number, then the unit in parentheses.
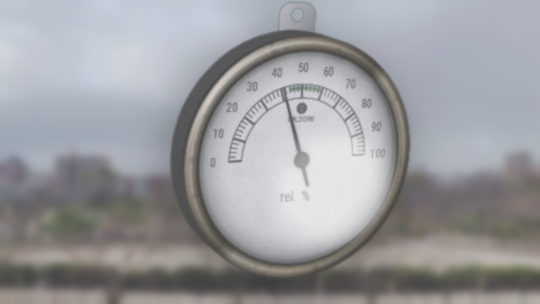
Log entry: 40 (%)
